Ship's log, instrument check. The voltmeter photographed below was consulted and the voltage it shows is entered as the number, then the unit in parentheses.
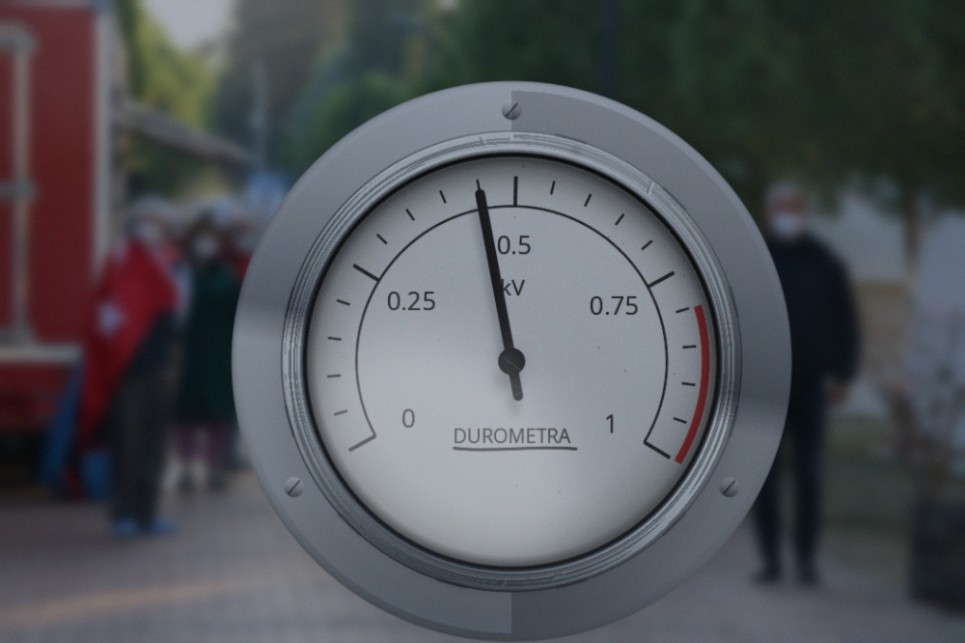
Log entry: 0.45 (kV)
